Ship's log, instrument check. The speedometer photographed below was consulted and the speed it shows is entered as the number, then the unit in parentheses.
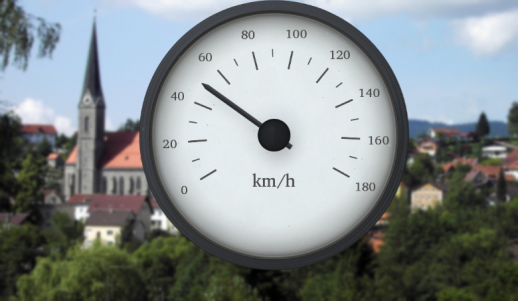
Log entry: 50 (km/h)
